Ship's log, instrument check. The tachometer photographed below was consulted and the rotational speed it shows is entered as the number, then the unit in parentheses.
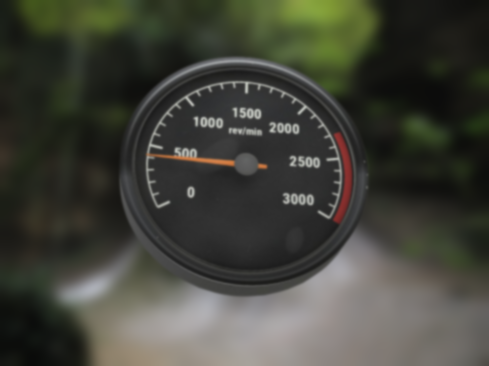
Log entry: 400 (rpm)
